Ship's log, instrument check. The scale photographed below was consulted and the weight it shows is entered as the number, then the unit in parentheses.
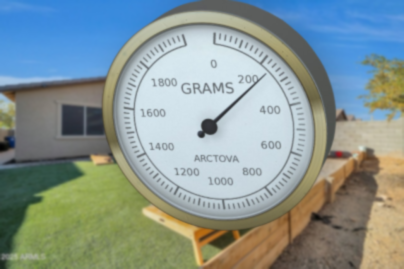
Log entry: 240 (g)
